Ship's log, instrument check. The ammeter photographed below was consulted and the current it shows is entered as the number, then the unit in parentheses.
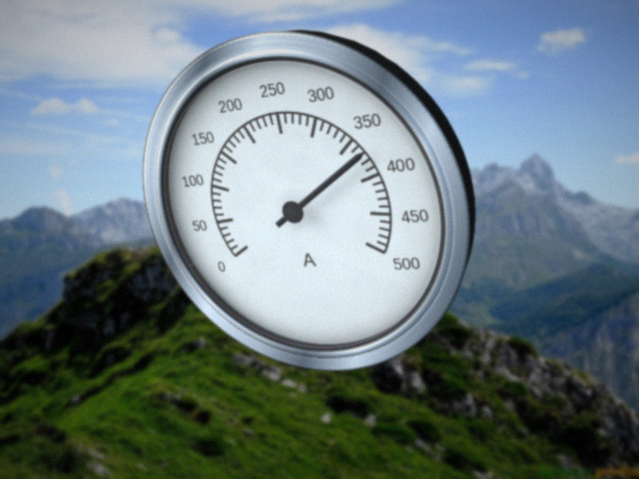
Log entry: 370 (A)
